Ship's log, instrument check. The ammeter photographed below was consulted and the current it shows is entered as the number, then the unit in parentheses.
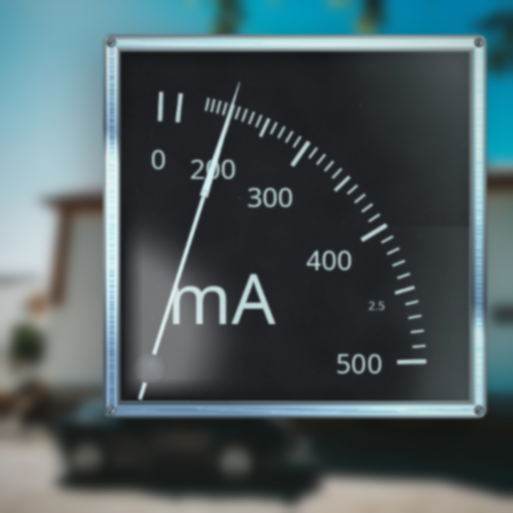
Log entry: 200 (mA)
